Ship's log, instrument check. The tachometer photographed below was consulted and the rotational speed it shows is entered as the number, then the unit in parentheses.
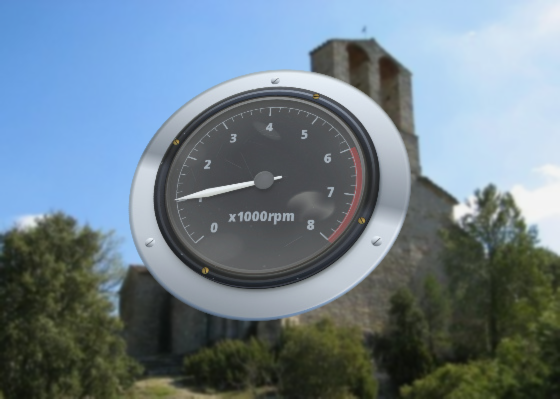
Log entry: 1000 (rpm)
